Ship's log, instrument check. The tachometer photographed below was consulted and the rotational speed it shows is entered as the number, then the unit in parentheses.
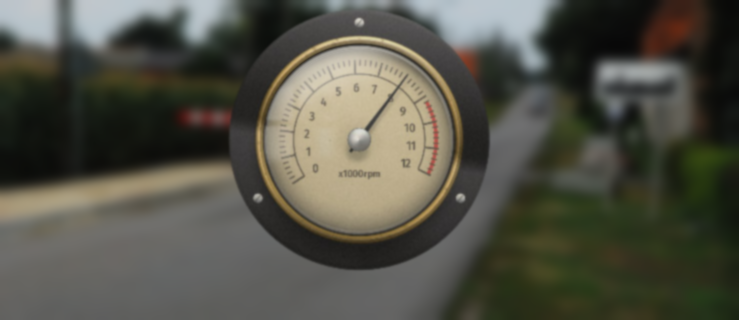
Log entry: 8000 (rpm)
